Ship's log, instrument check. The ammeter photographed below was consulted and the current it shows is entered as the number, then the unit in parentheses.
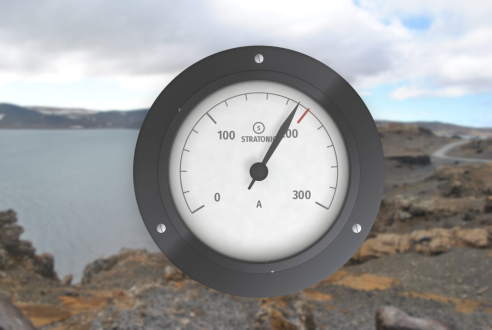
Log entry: 190 (A)
